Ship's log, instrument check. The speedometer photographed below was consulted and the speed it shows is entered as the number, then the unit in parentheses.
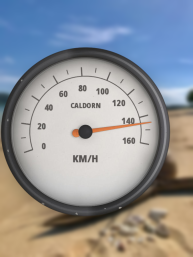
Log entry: 145 (km/h)
